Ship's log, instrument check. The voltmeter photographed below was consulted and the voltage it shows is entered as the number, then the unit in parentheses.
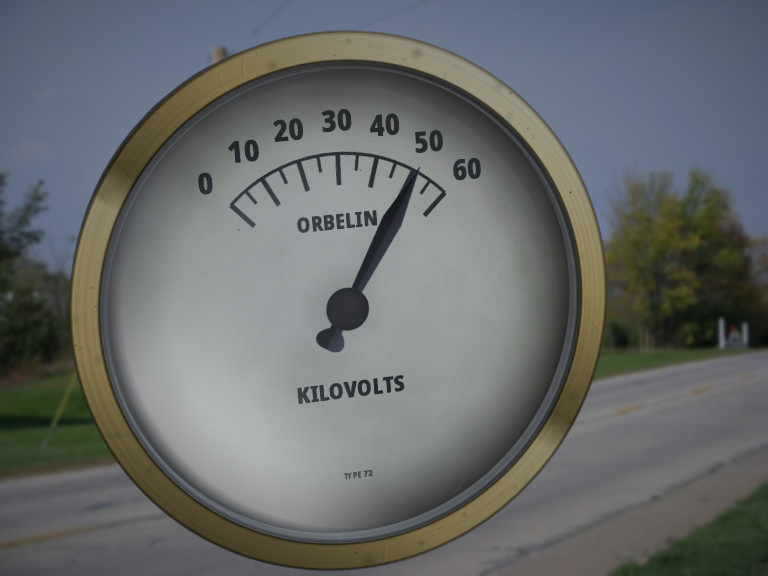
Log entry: 50 (kV)
